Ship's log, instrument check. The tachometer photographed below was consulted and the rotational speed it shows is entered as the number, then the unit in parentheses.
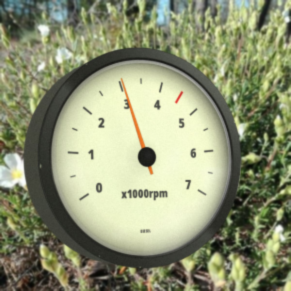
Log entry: 3000 (rpm)
